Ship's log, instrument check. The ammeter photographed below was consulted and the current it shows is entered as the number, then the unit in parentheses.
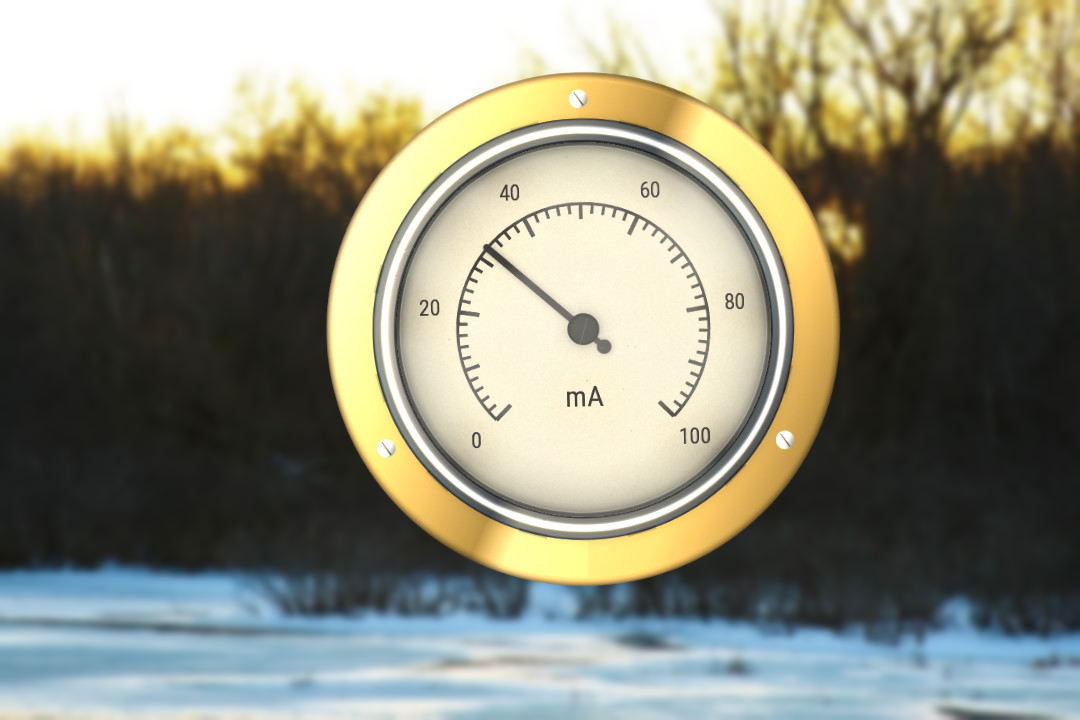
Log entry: 32 (mA)
